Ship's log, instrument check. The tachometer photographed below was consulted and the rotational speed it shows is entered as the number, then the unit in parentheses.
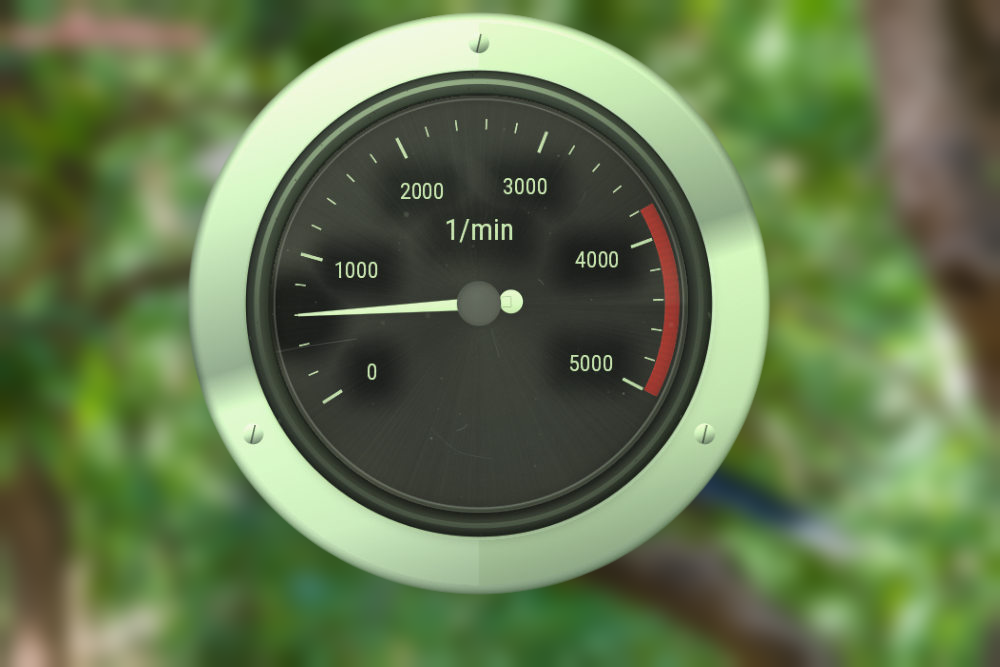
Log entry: 600 (rpm)
